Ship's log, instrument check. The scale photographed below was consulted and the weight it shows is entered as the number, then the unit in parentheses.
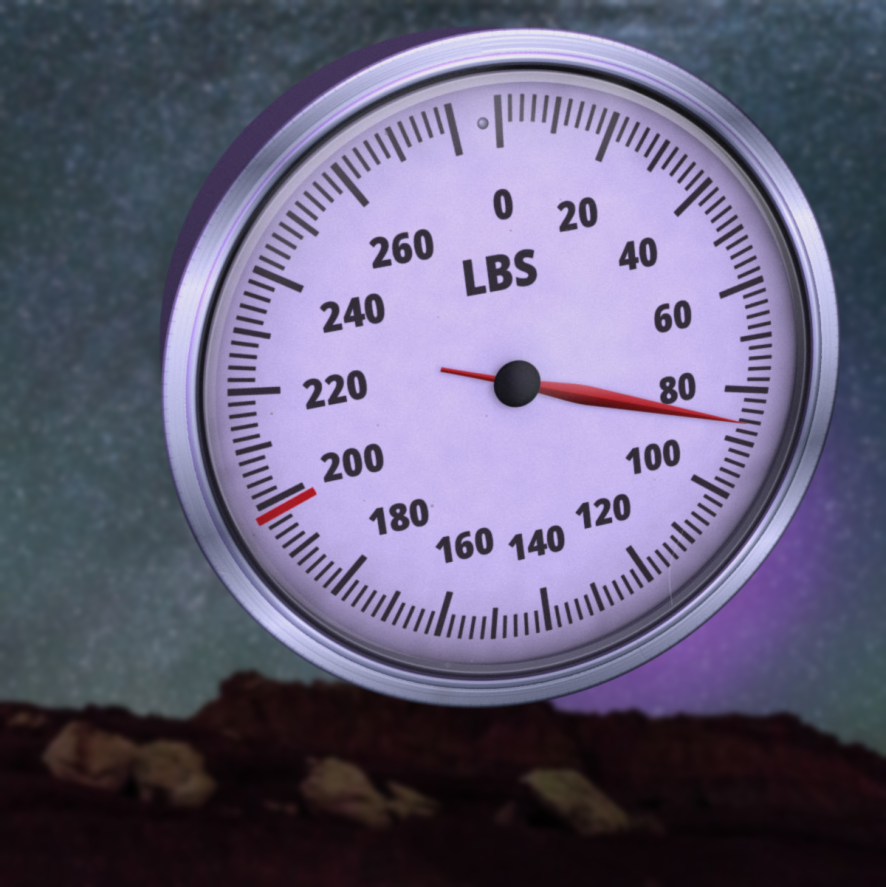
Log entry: 86 (lb)
